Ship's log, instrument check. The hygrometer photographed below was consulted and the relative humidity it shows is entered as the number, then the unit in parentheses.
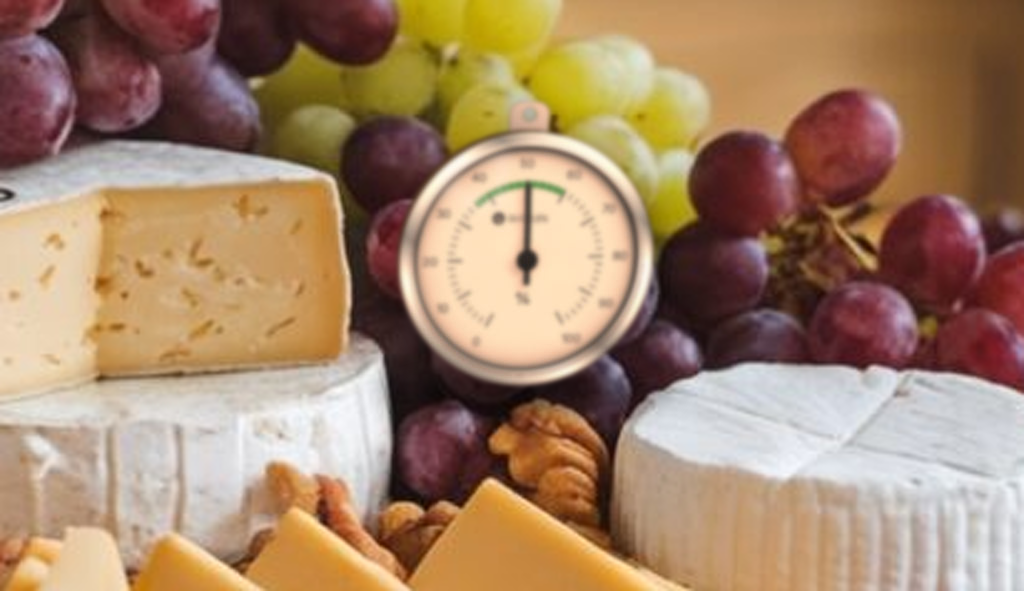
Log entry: 50 (%)
